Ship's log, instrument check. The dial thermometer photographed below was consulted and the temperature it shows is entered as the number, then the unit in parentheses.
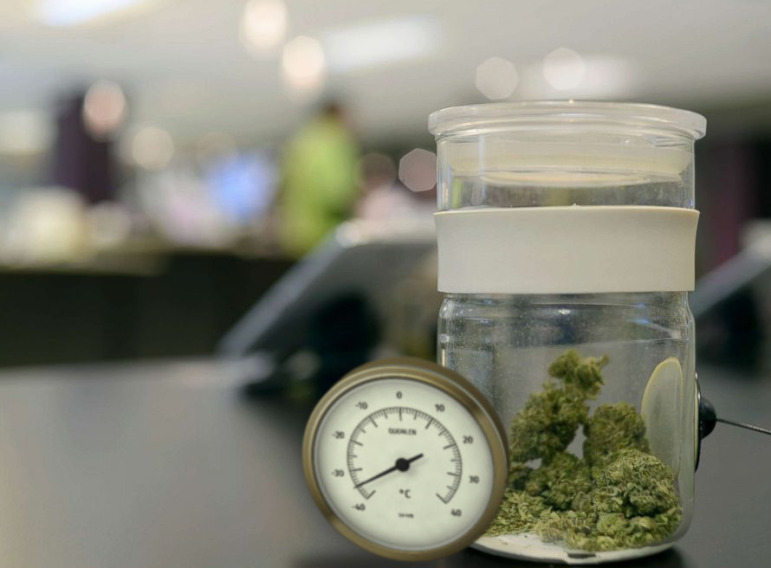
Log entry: -35 (°C)
